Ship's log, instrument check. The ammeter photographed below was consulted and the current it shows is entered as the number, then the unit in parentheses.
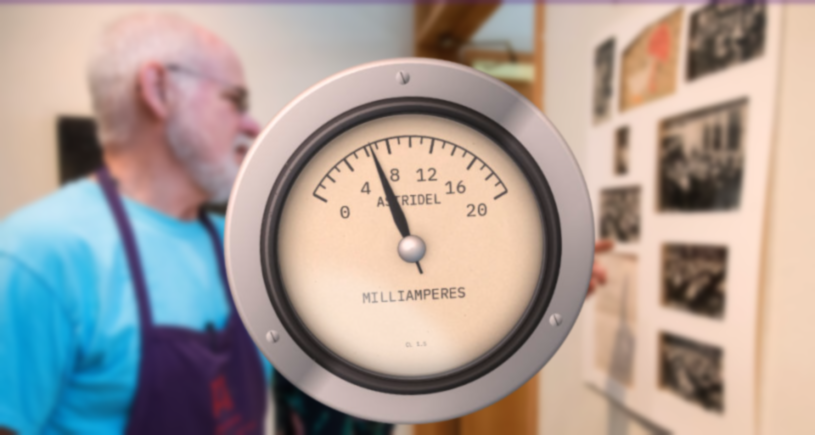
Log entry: 6.5 (mA)
